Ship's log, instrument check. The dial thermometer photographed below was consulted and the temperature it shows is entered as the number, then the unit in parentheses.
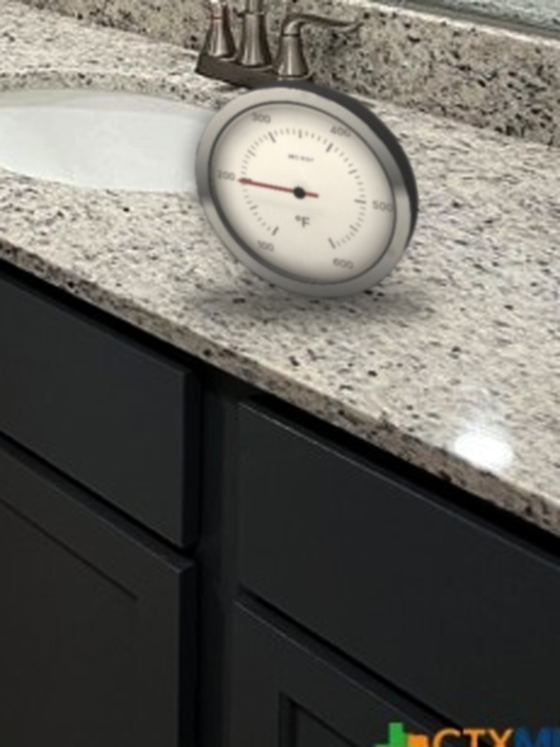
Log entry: 200 (°F)
